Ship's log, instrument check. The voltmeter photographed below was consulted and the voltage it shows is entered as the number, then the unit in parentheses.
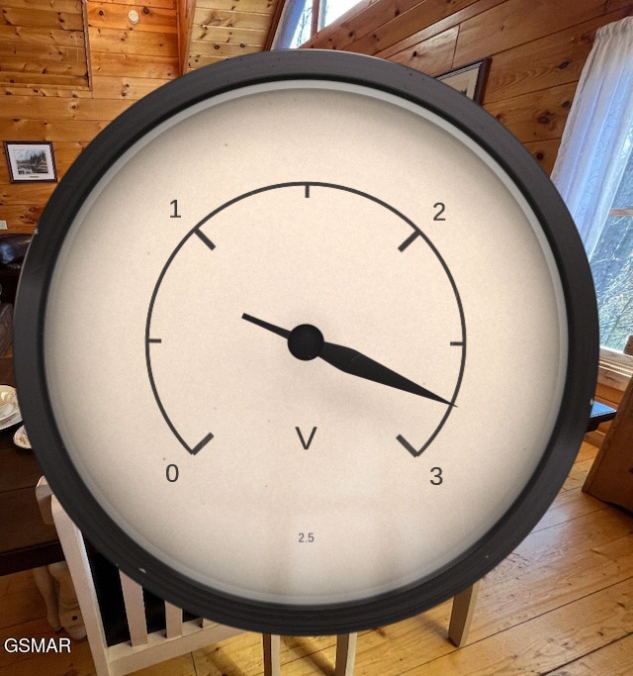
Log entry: 2.75 (V)
